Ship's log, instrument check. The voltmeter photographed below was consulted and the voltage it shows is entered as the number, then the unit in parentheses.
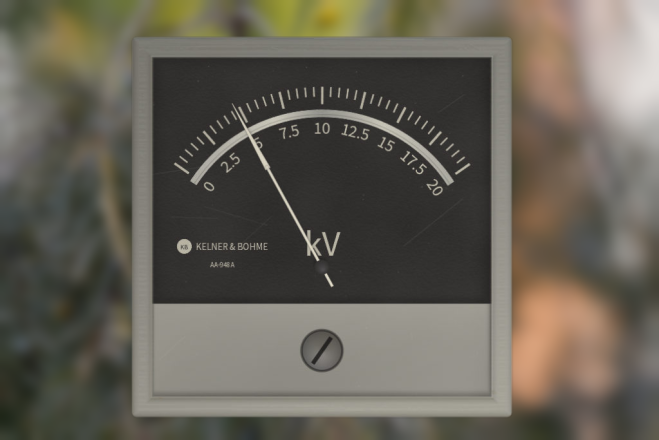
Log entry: 4.75 (kV)
